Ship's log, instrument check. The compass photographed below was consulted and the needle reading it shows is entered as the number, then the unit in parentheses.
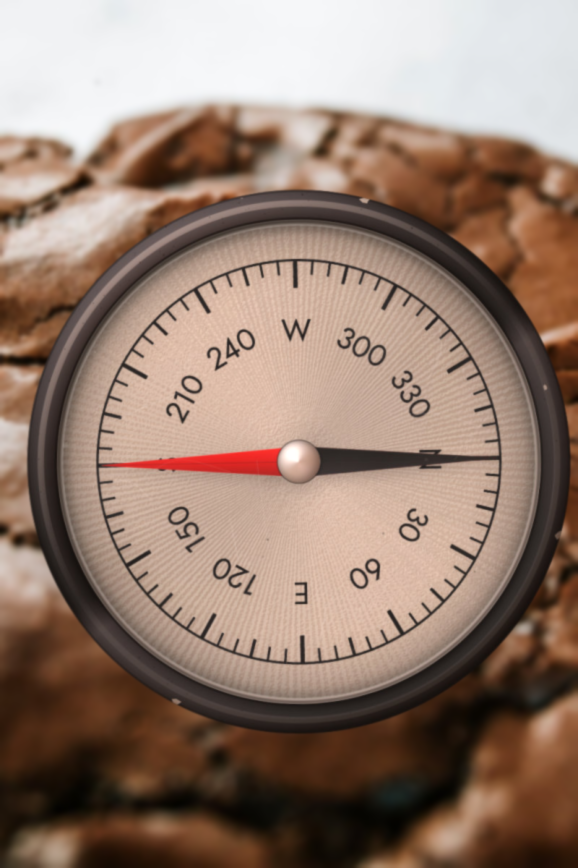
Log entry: 180 (°)
